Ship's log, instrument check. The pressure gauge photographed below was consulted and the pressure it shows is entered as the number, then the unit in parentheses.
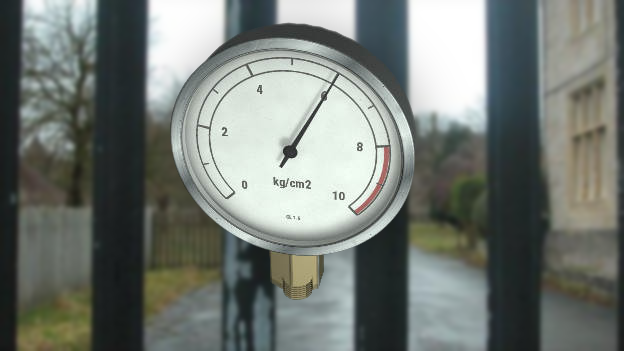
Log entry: 6 (kg/cm²)
